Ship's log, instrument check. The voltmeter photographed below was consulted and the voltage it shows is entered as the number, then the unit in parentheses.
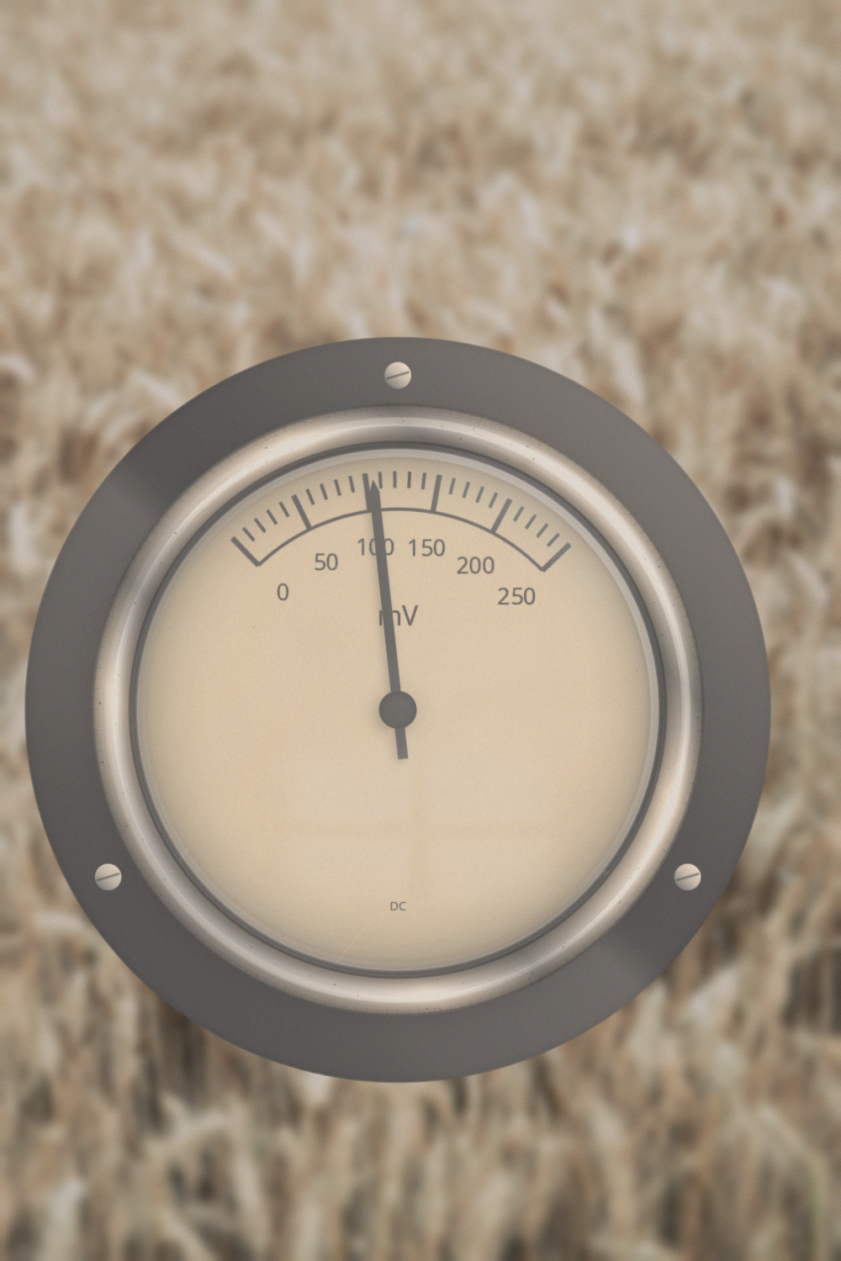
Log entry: 105 (mV)
